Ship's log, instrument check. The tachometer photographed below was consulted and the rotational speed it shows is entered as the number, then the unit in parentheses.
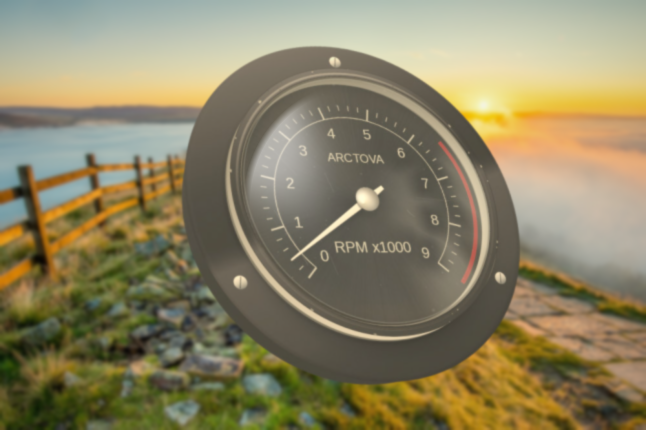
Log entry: 400 (rpm)
